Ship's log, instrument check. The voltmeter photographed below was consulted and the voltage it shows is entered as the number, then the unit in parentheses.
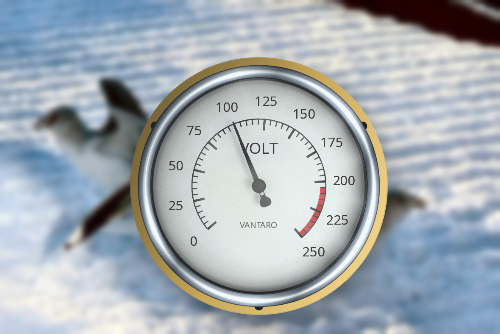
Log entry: 100 (V)
